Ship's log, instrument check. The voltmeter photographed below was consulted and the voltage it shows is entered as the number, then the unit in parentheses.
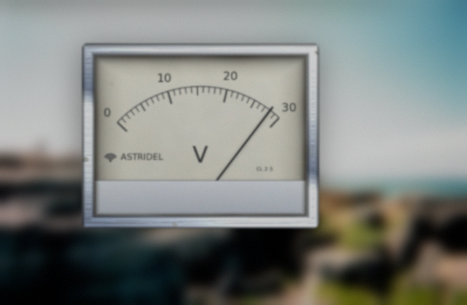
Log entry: 28 (V)
